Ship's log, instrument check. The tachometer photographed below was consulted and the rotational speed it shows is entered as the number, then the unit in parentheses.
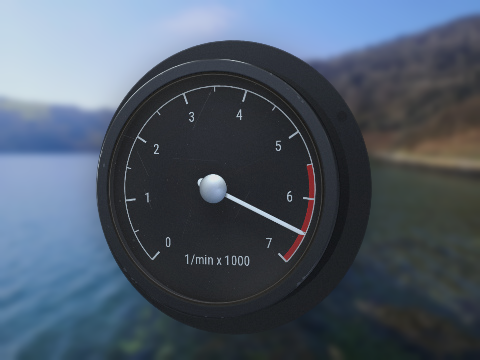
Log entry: 6500 (rpm)
